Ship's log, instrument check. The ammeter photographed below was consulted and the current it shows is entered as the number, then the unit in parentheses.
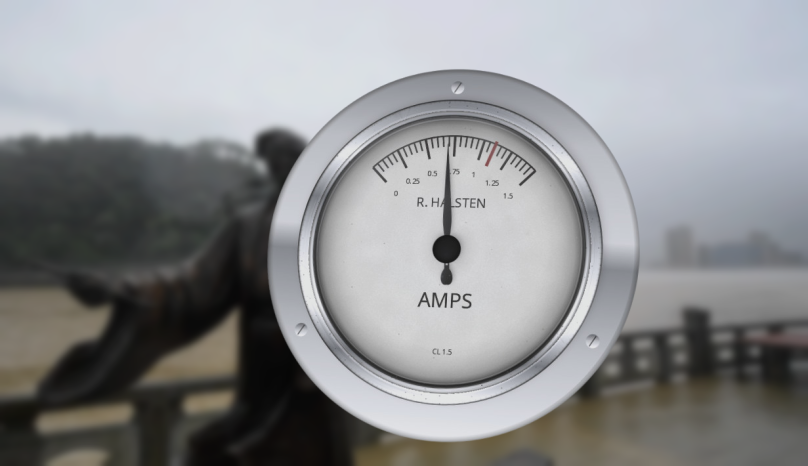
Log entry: 0.7 (A)
